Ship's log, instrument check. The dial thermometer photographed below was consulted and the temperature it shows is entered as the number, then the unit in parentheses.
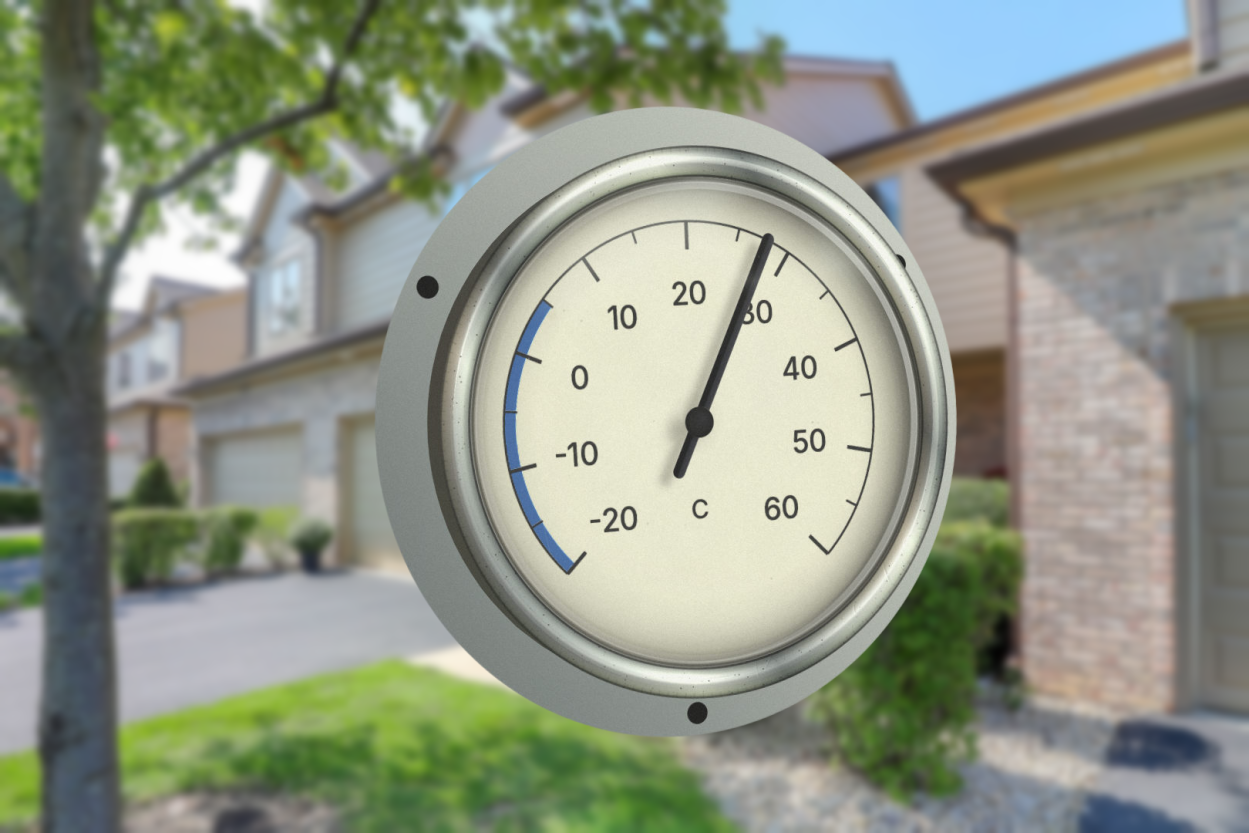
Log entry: 27.5 (°C)
